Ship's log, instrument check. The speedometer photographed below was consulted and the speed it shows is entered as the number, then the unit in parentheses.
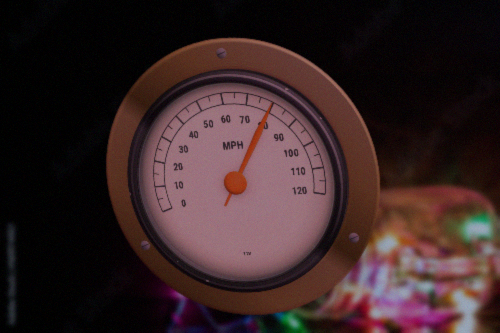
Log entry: 80 (mph)
